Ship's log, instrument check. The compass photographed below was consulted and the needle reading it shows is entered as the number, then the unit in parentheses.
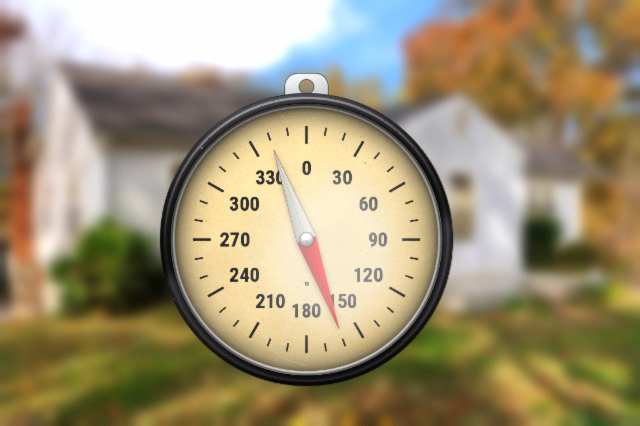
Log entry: 160 (°)
